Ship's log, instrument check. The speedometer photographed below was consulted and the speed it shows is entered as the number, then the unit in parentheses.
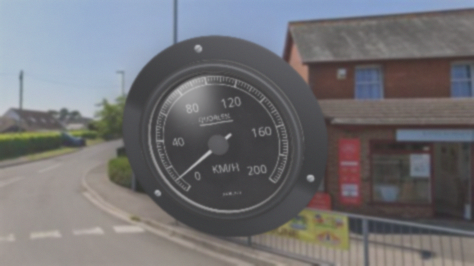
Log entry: 10 (km/h)
